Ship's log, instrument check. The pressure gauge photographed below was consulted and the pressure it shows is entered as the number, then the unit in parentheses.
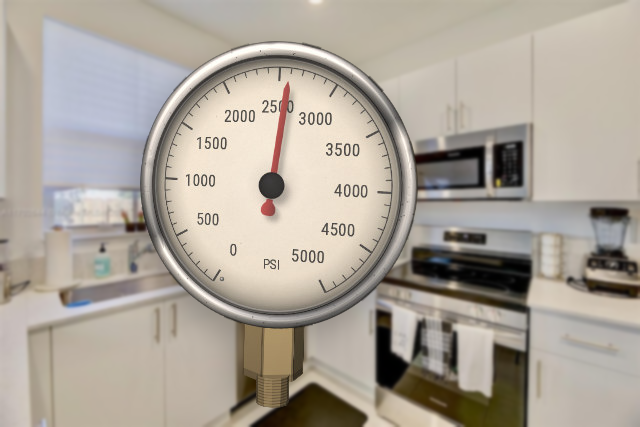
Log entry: 2600 (psi)
